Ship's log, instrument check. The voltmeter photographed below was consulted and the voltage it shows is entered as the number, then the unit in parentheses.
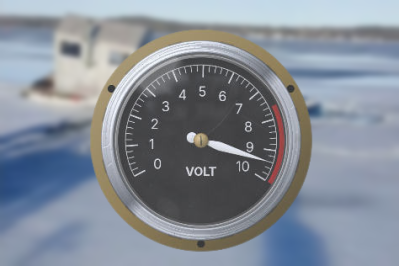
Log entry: 9.4 (V)
